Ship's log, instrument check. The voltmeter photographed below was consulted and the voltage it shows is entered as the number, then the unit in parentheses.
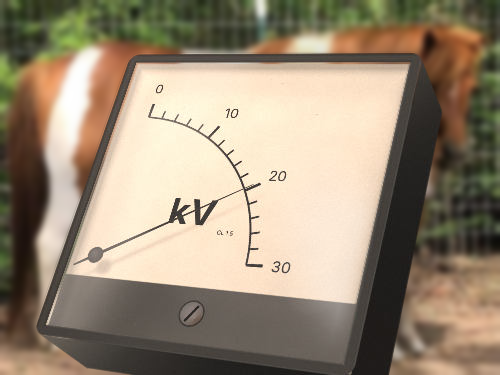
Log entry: 20 (kV)
